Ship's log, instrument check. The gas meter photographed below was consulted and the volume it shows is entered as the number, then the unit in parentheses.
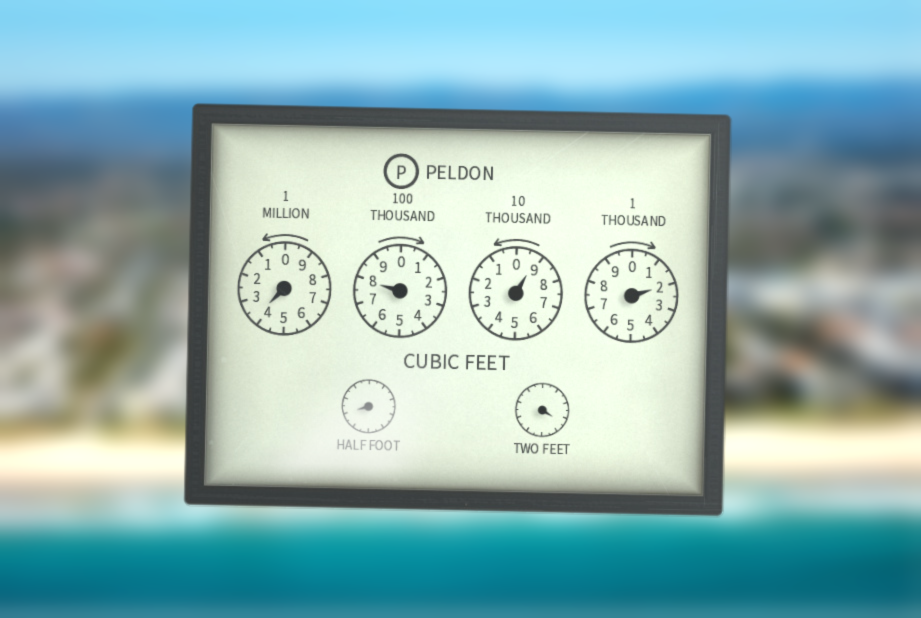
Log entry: 379200 (ft³)
